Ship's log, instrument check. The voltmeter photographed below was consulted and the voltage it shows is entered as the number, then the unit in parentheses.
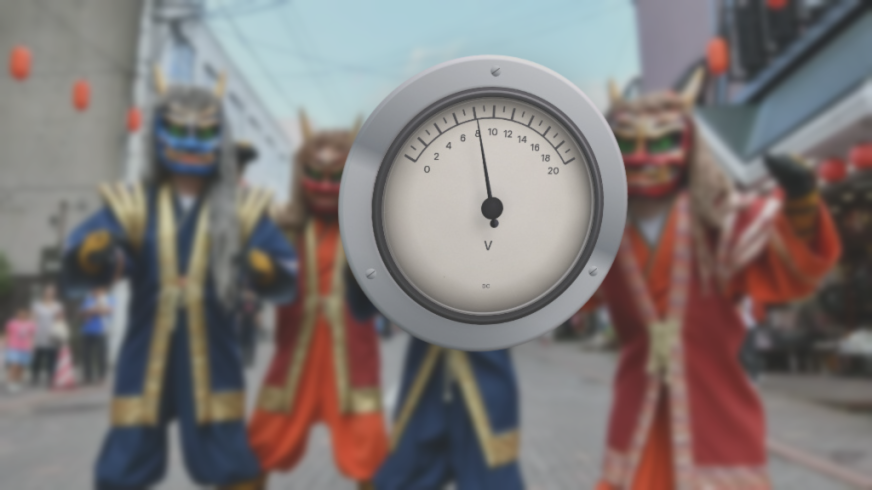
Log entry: 8 (V)
